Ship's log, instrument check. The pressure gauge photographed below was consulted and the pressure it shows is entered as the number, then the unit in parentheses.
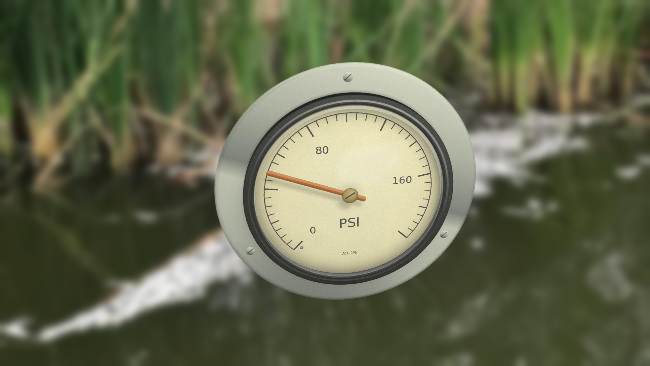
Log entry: 50 (psi)
